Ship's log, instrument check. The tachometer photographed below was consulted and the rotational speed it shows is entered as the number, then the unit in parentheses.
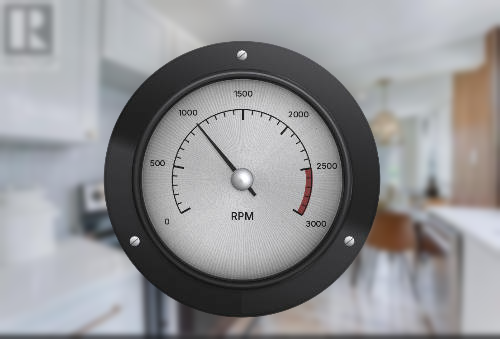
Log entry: 1000 (rpm)
